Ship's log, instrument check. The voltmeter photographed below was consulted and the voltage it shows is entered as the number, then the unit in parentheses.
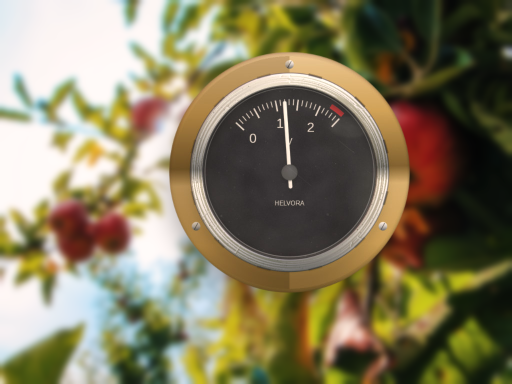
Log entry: 1.2 (V)
